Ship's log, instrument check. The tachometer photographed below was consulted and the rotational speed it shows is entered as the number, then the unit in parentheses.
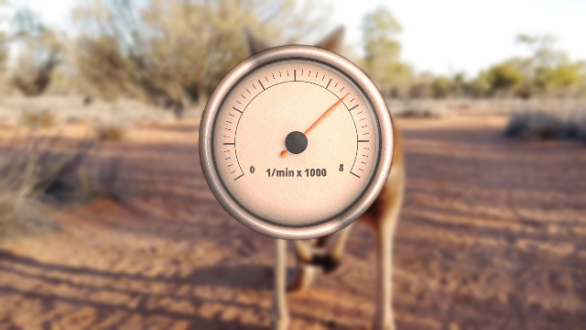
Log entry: 5600 (rpm)
